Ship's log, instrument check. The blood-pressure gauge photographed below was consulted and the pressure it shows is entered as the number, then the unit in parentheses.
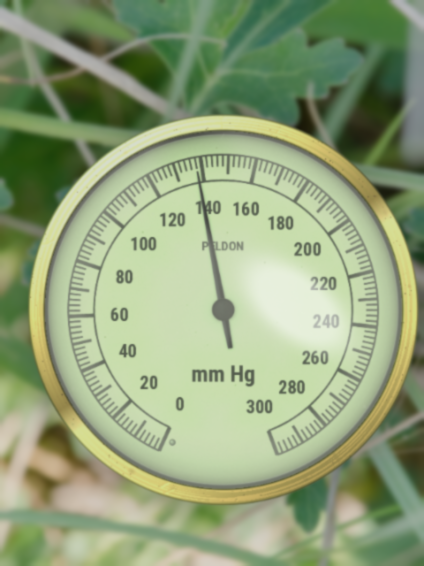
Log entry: 138 (mmHg)
